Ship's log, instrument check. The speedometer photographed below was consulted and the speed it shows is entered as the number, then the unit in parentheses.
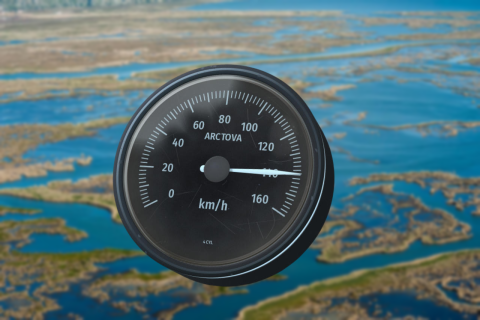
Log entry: 140 (km/h)
